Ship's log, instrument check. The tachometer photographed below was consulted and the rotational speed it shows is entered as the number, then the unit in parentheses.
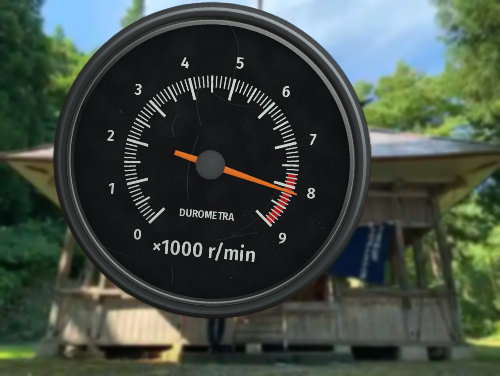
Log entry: 8100 (rpm)
